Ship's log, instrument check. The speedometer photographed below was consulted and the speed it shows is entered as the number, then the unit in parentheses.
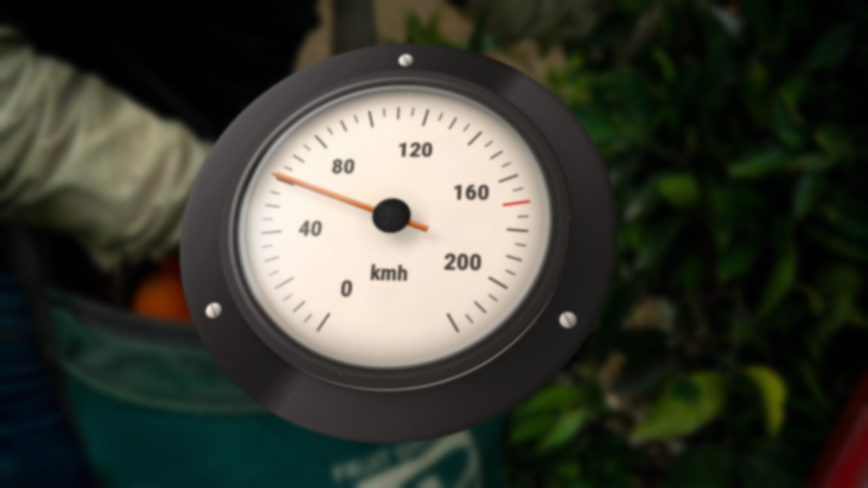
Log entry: 60 (km/h)
